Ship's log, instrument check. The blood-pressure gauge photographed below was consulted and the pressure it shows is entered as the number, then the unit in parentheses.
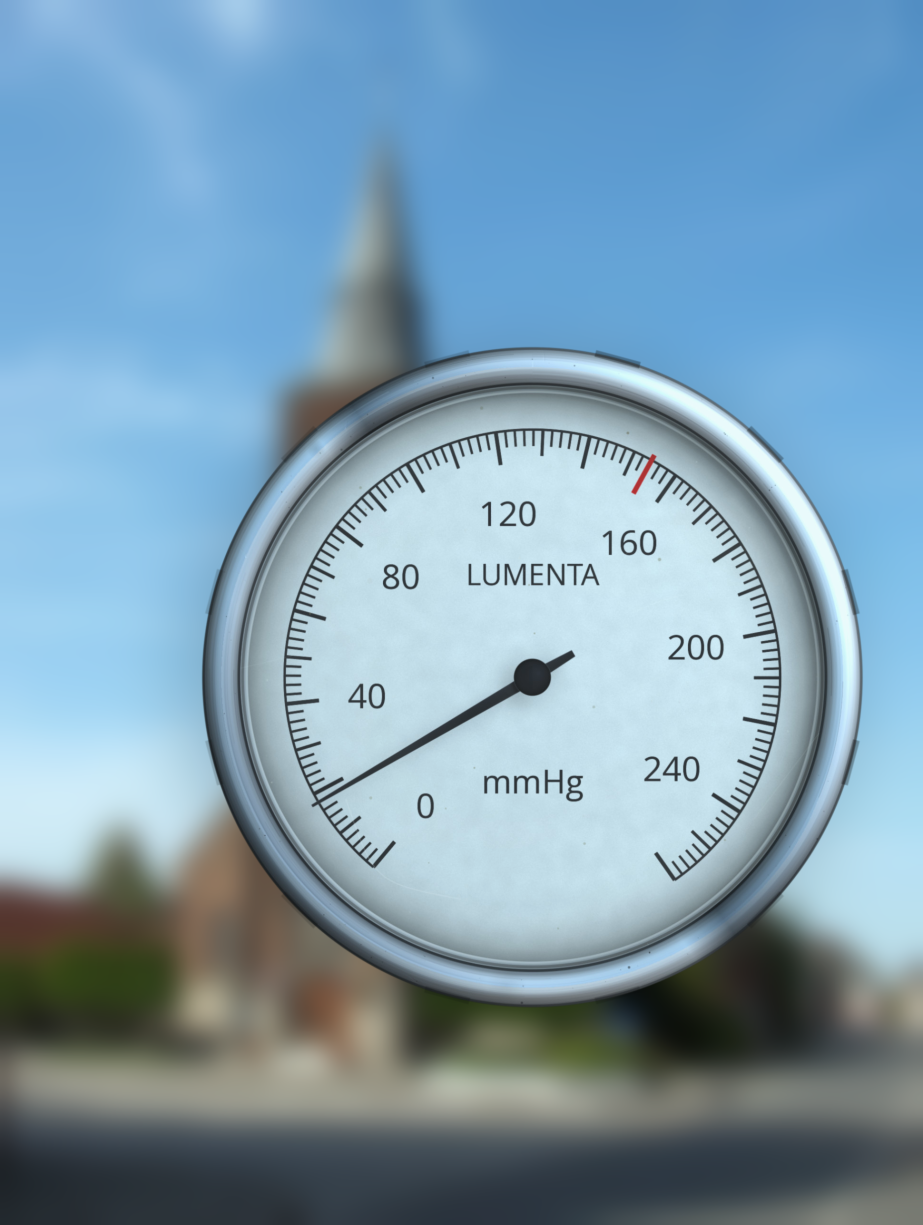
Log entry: 18 (mmHg)
